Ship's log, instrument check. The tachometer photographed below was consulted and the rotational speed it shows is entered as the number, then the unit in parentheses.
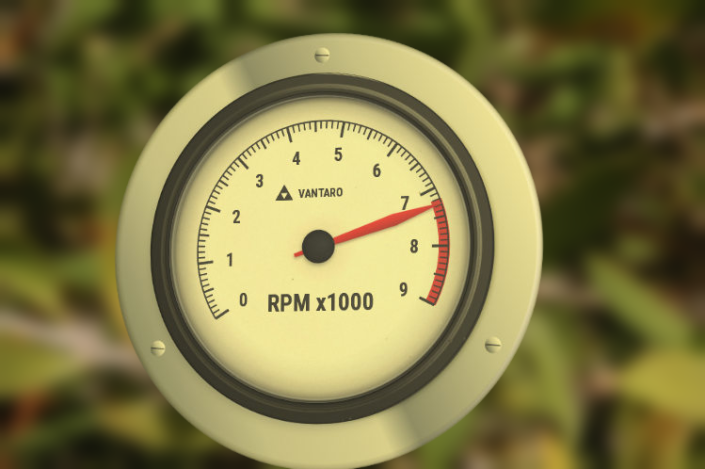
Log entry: 7300 (rpm)
